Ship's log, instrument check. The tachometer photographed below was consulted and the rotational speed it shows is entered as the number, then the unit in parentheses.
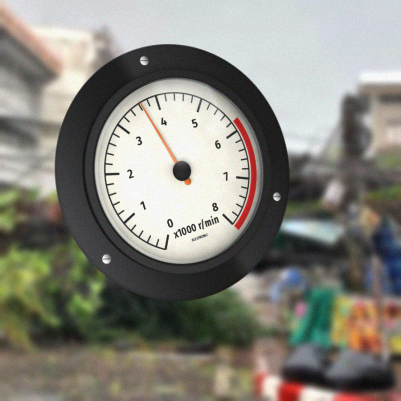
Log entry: 3600 (rpm)
